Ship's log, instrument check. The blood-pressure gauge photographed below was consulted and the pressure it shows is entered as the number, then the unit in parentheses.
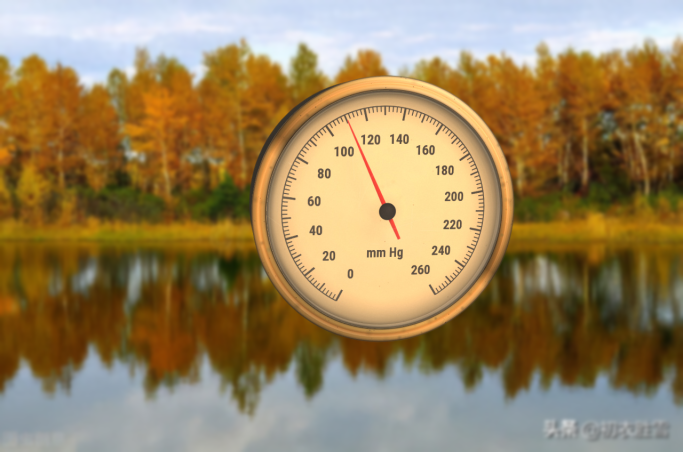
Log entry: 110 (mmHg)
